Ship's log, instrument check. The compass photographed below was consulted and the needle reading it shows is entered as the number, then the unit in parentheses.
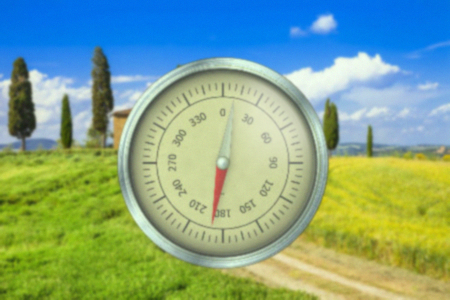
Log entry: 190 (°)
